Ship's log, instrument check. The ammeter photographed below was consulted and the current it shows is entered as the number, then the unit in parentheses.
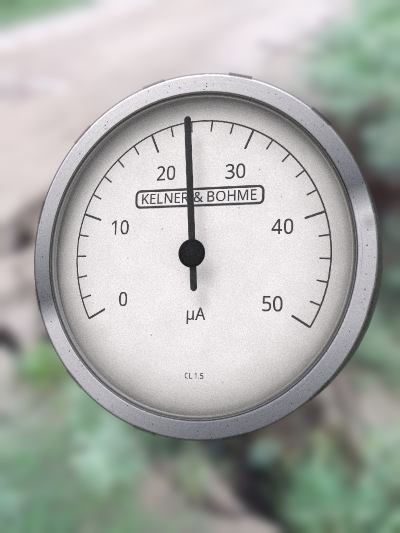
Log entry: 24 (µA)
